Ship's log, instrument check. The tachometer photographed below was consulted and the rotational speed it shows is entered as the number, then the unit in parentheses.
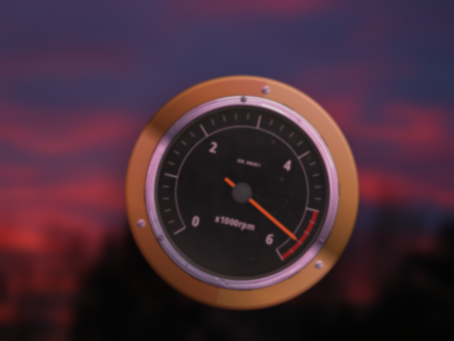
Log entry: 5600 (rpm)
